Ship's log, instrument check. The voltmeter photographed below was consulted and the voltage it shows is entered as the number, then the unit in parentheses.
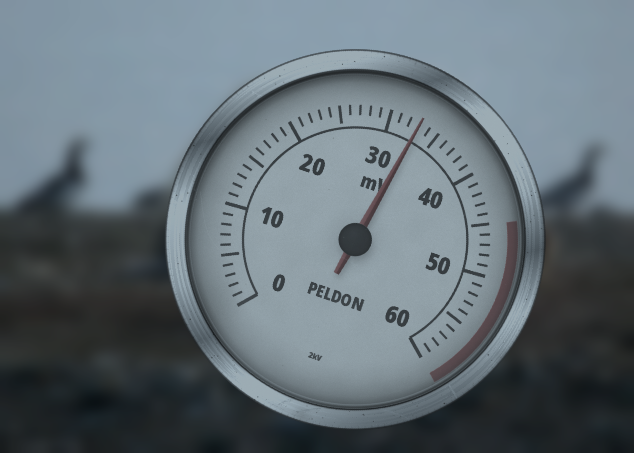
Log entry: 33 (mV)
